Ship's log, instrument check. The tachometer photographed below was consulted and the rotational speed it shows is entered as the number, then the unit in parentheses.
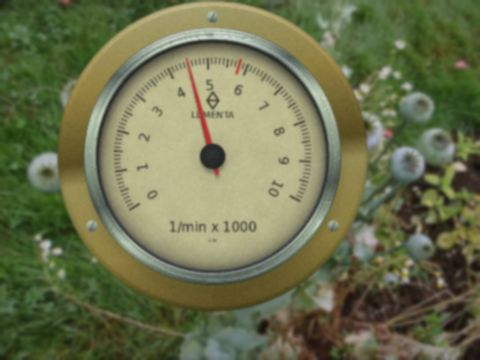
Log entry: 4500 (rpm)
